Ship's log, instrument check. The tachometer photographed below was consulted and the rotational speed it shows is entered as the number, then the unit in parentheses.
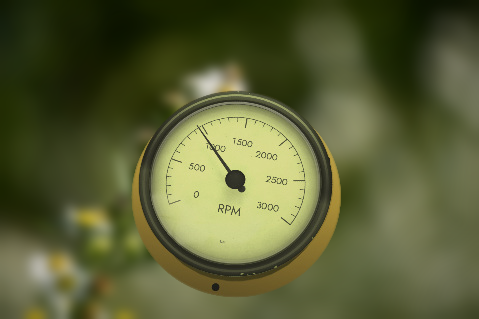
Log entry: 950 (rpm)
